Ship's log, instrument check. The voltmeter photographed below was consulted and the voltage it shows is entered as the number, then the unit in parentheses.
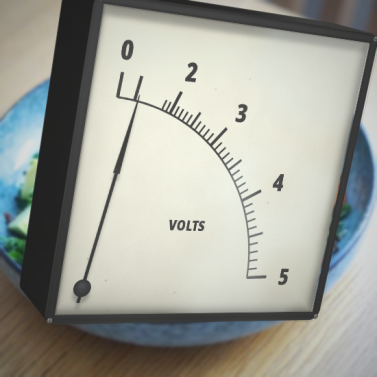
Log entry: 1 (V)
